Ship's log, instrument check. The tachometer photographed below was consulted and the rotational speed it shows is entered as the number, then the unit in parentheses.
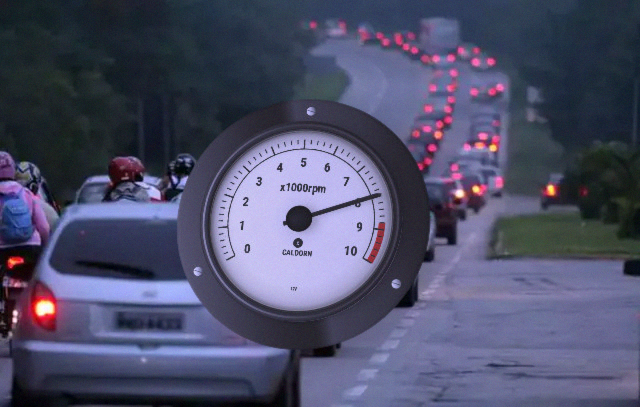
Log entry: 8000 (rpm)
